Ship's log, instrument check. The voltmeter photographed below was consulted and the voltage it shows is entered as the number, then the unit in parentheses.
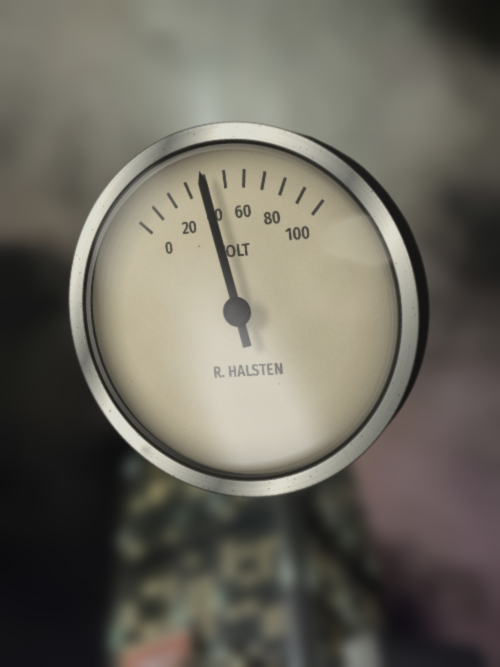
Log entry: 40 (V)
